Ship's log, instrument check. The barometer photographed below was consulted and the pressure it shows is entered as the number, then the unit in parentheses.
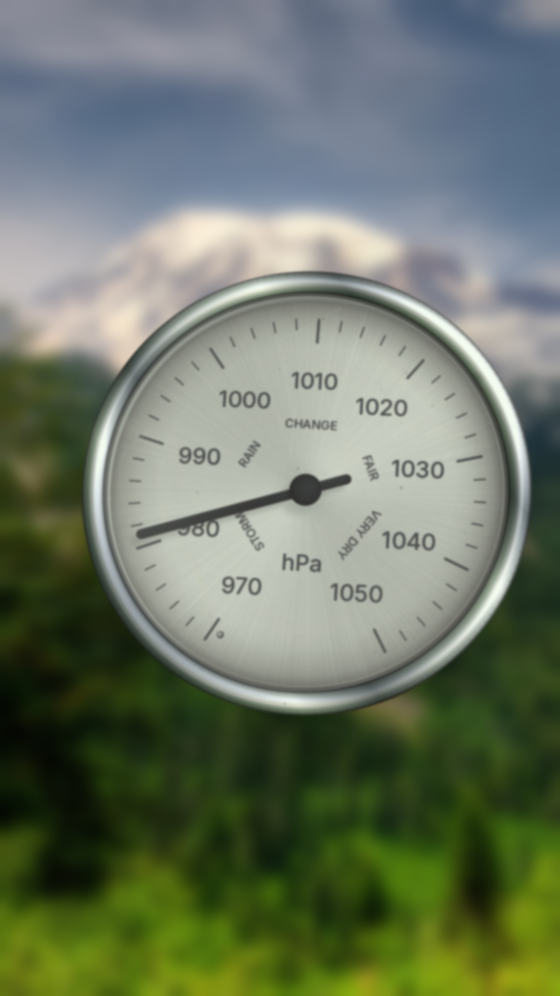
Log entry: 981 (hPa)
